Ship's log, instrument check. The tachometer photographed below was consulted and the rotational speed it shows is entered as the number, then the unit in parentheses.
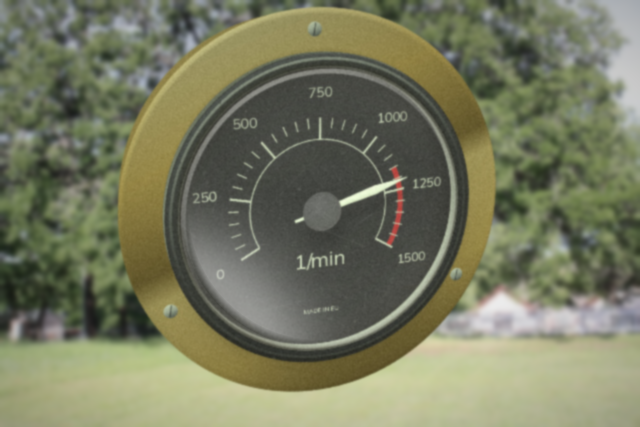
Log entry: 1200 (rpm)
